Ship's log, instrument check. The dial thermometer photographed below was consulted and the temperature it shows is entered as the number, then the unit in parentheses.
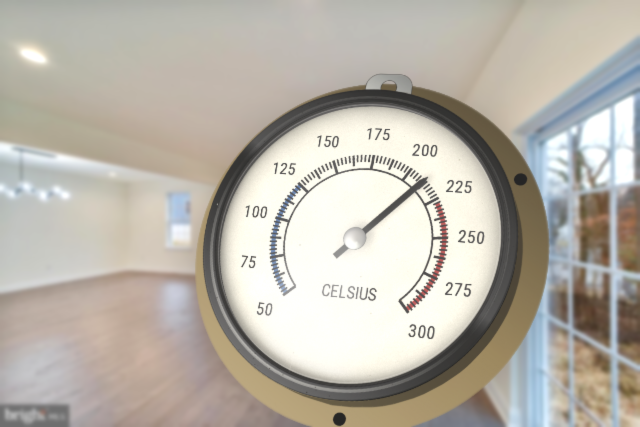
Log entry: 212.5 (°C)
